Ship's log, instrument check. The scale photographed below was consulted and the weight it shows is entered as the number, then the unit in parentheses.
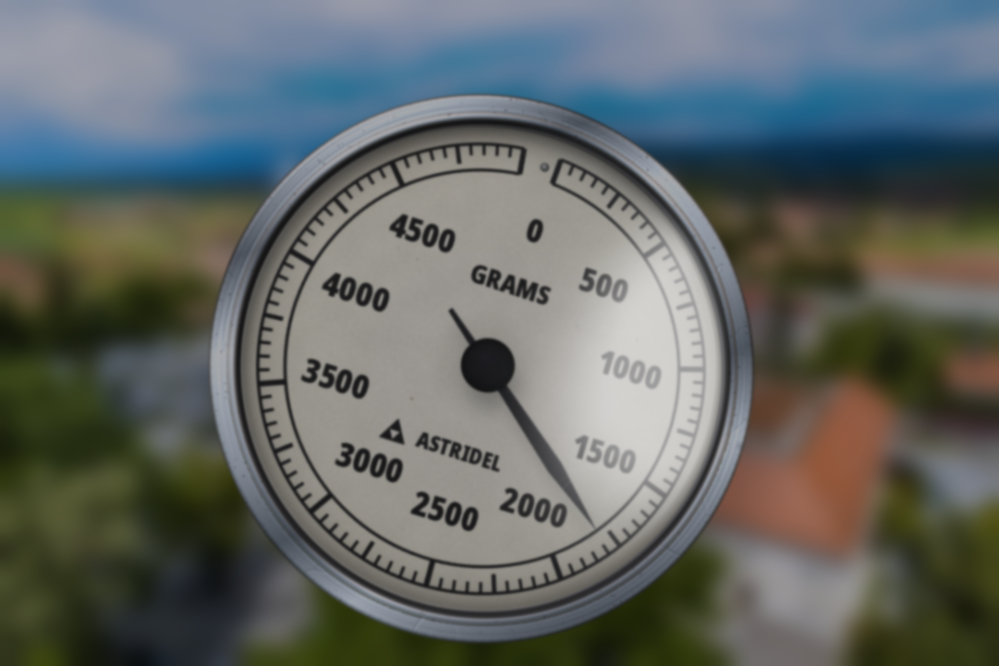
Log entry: 1800 (g)
